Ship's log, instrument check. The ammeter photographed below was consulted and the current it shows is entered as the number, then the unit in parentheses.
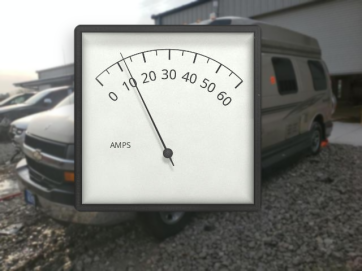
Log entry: 12.5 (A)
